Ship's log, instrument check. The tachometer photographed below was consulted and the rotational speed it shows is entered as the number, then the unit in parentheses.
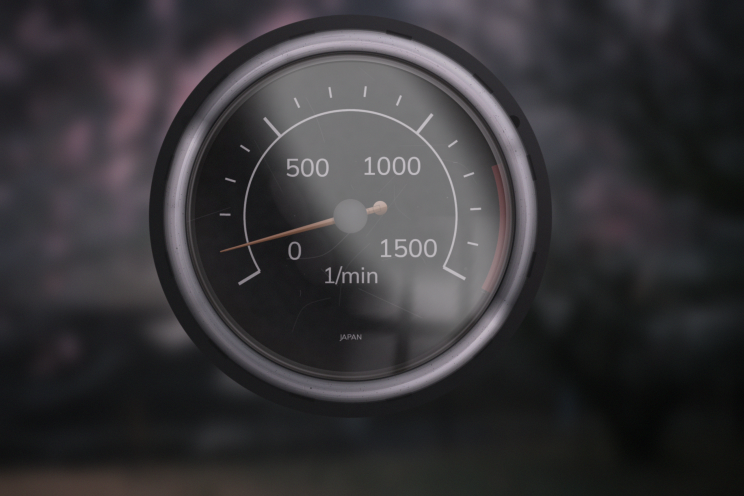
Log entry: 100 (rpm)
